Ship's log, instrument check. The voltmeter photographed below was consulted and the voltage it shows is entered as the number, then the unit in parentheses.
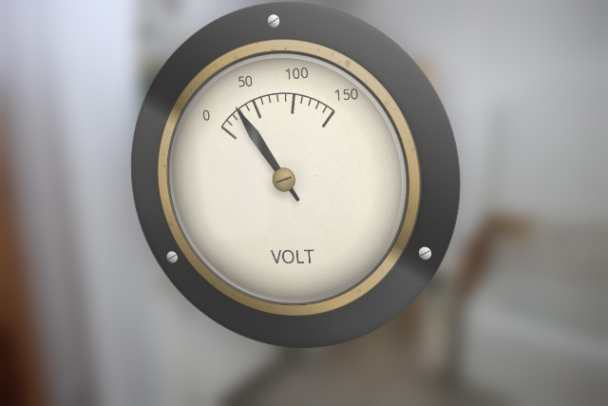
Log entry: 30 (V)
